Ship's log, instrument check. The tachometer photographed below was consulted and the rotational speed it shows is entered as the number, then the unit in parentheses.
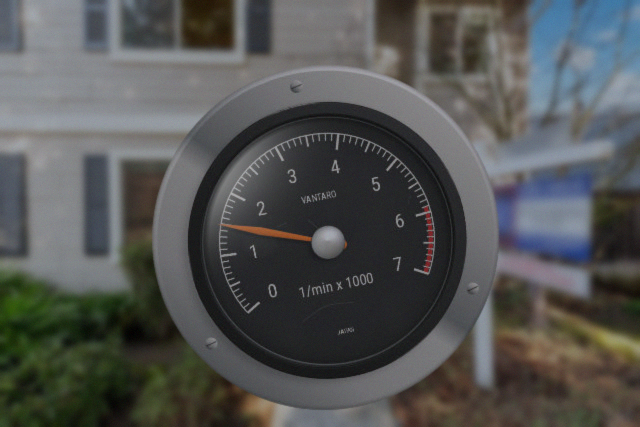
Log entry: 1500 (rpm)
